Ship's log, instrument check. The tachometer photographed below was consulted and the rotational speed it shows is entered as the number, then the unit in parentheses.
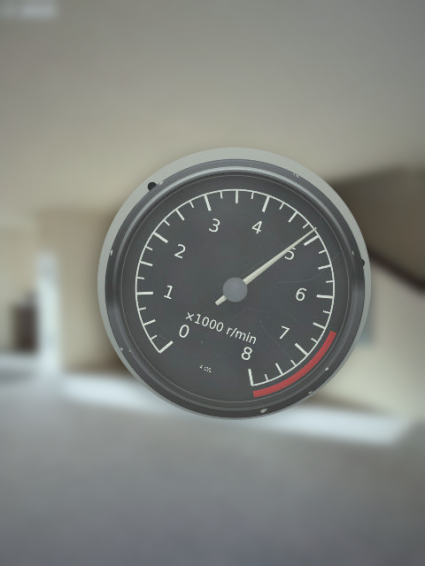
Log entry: 4875 (rpm)
